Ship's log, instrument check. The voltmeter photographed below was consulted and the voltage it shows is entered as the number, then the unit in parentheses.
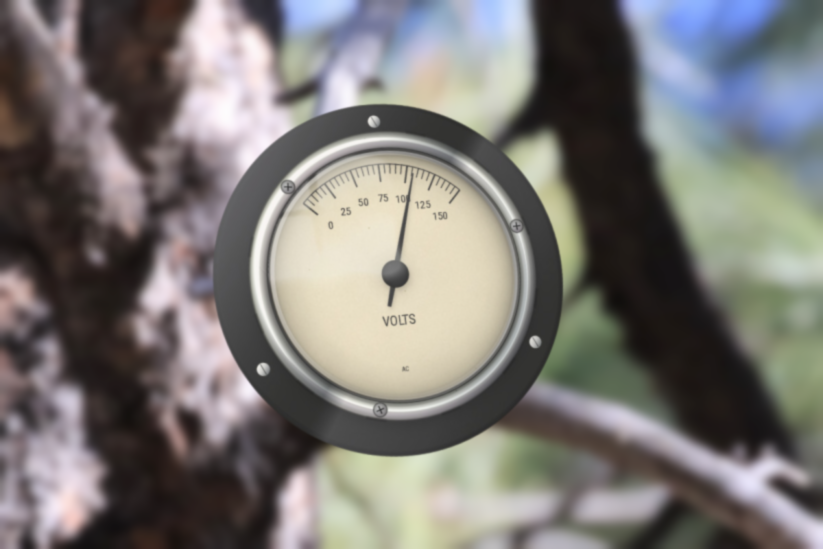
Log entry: 105 (V)
